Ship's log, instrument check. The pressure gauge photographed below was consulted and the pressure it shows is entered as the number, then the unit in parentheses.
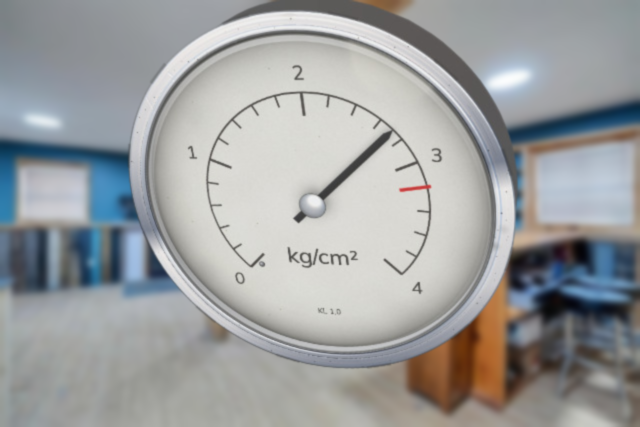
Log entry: 2.7 (kg/cm²)
